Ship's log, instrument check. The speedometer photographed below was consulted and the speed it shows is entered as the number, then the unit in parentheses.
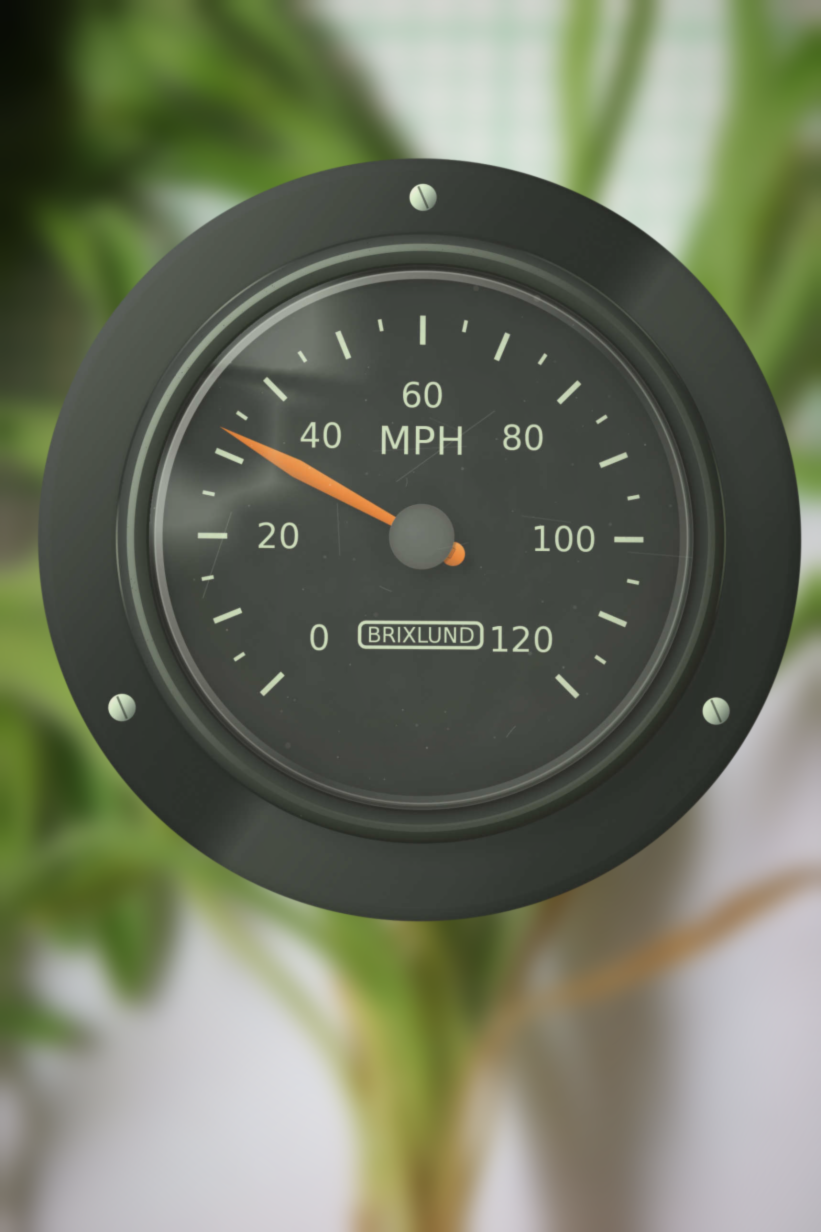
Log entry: 32.5 (mph)
